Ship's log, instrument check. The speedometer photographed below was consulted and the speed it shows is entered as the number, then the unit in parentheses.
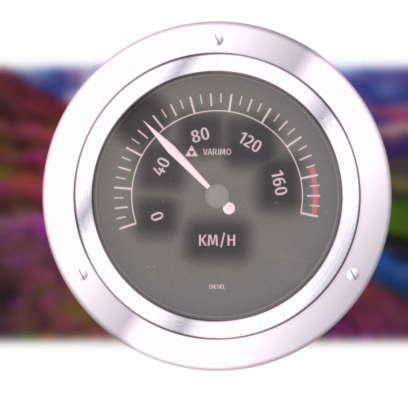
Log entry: 55 (km/h)
